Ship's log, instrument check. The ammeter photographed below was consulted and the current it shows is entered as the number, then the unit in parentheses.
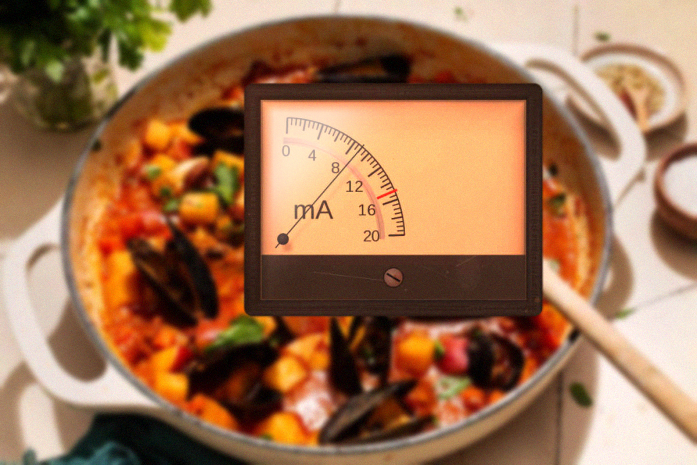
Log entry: 9 (mA)
